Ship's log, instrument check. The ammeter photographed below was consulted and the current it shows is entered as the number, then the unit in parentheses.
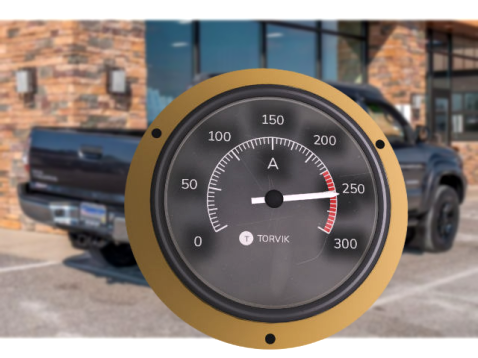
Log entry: 255 (A)
